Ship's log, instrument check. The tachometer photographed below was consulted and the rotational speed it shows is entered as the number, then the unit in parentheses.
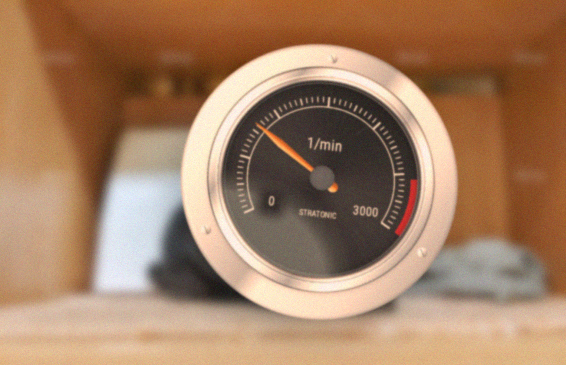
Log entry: 800 (rpm)
